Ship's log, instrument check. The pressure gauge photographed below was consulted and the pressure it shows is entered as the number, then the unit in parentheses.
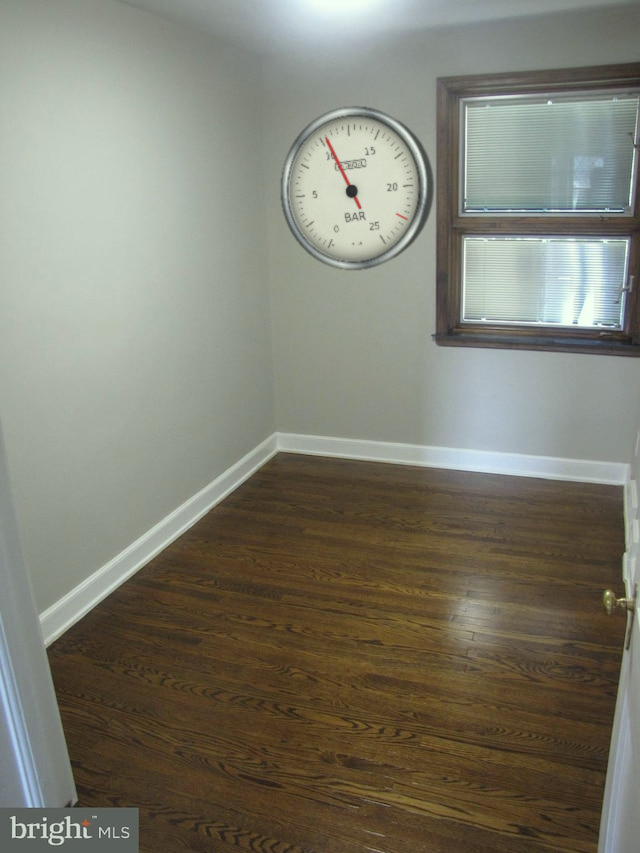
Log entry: 10.5 (bar)
